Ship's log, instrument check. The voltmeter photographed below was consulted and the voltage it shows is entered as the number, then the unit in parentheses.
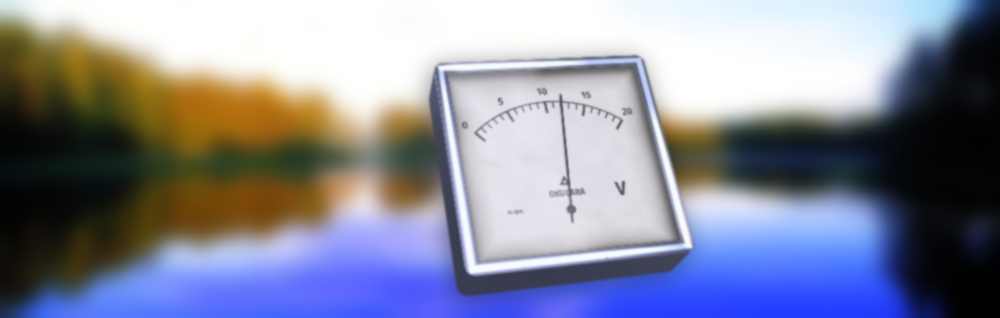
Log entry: 12 (V)
